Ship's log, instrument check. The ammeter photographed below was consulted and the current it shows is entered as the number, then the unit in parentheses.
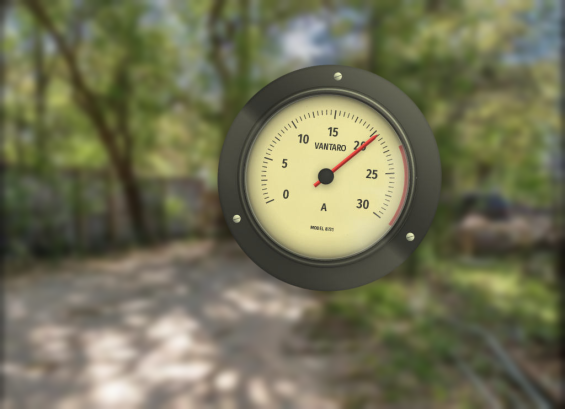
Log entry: 20.5 (A)
